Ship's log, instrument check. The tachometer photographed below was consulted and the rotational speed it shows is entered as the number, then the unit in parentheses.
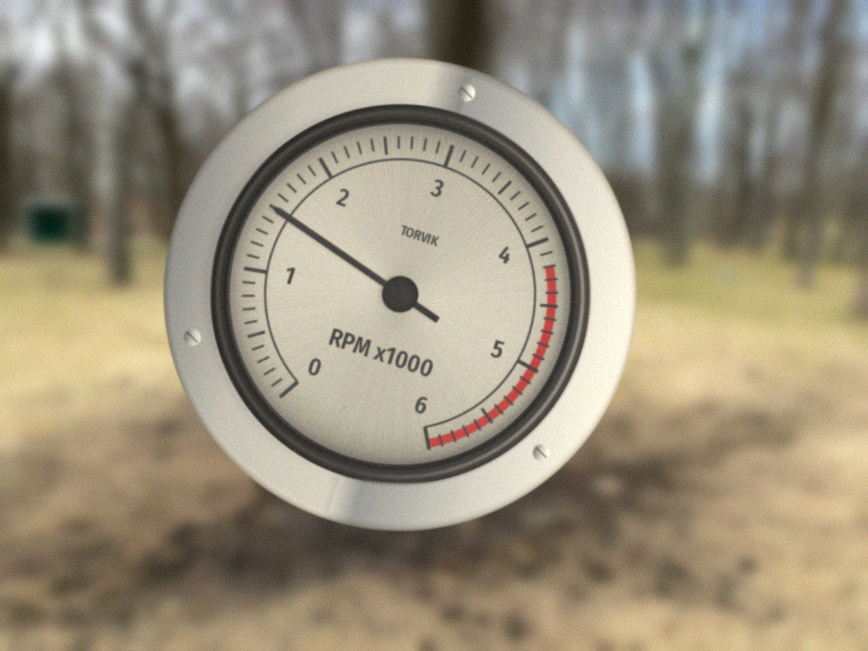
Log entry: 1500 (rpm)
